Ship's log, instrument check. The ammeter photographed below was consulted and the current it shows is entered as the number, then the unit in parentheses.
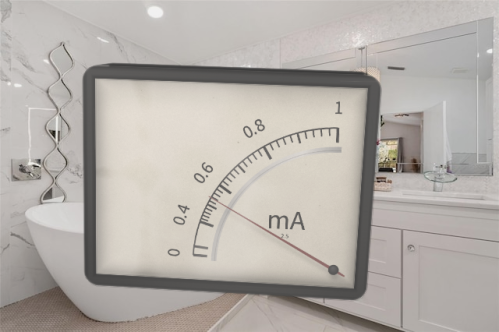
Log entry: 0.54 (mA)
